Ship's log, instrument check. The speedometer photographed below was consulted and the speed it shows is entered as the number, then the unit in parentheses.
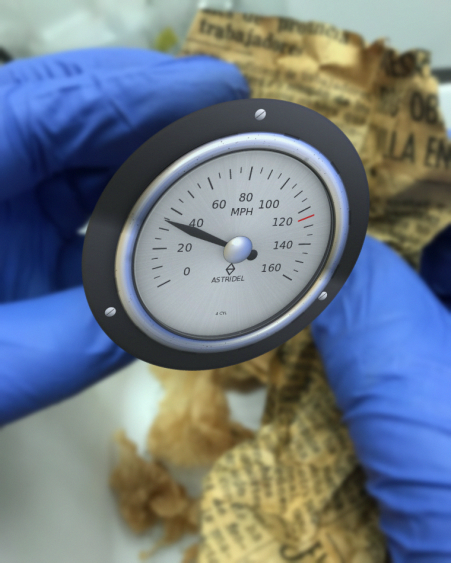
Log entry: 35 (mph)
